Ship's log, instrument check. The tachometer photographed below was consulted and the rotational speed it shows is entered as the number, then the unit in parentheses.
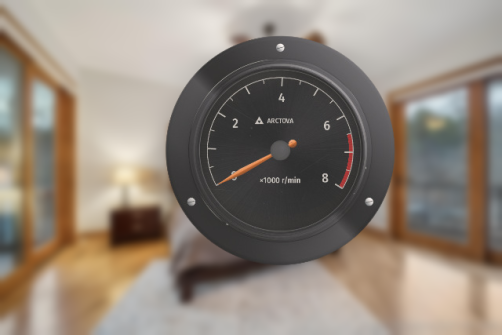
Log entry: 0 (rpm)
